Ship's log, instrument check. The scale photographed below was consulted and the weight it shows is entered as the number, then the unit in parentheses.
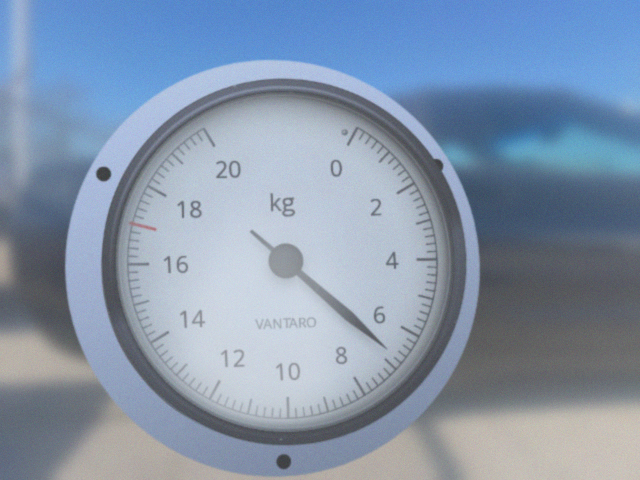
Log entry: 6.8 (kg)
